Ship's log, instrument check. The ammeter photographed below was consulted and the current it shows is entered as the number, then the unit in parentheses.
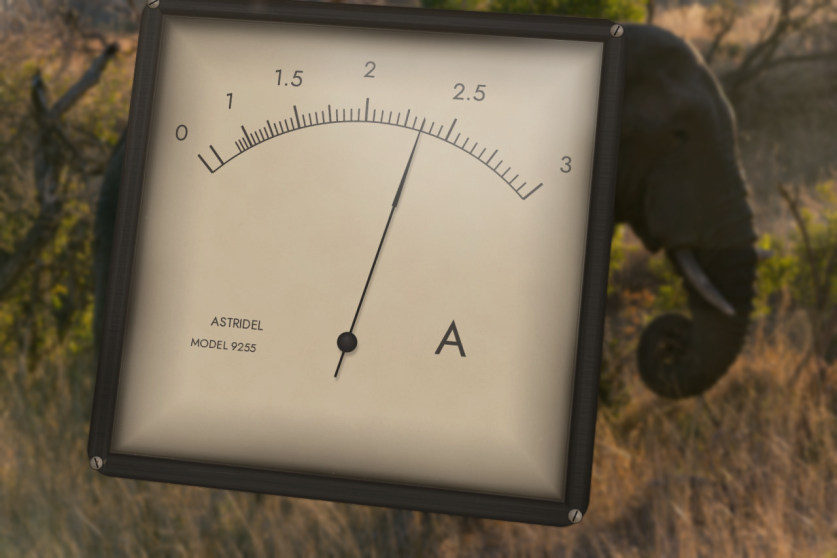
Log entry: 2.35 (A)
